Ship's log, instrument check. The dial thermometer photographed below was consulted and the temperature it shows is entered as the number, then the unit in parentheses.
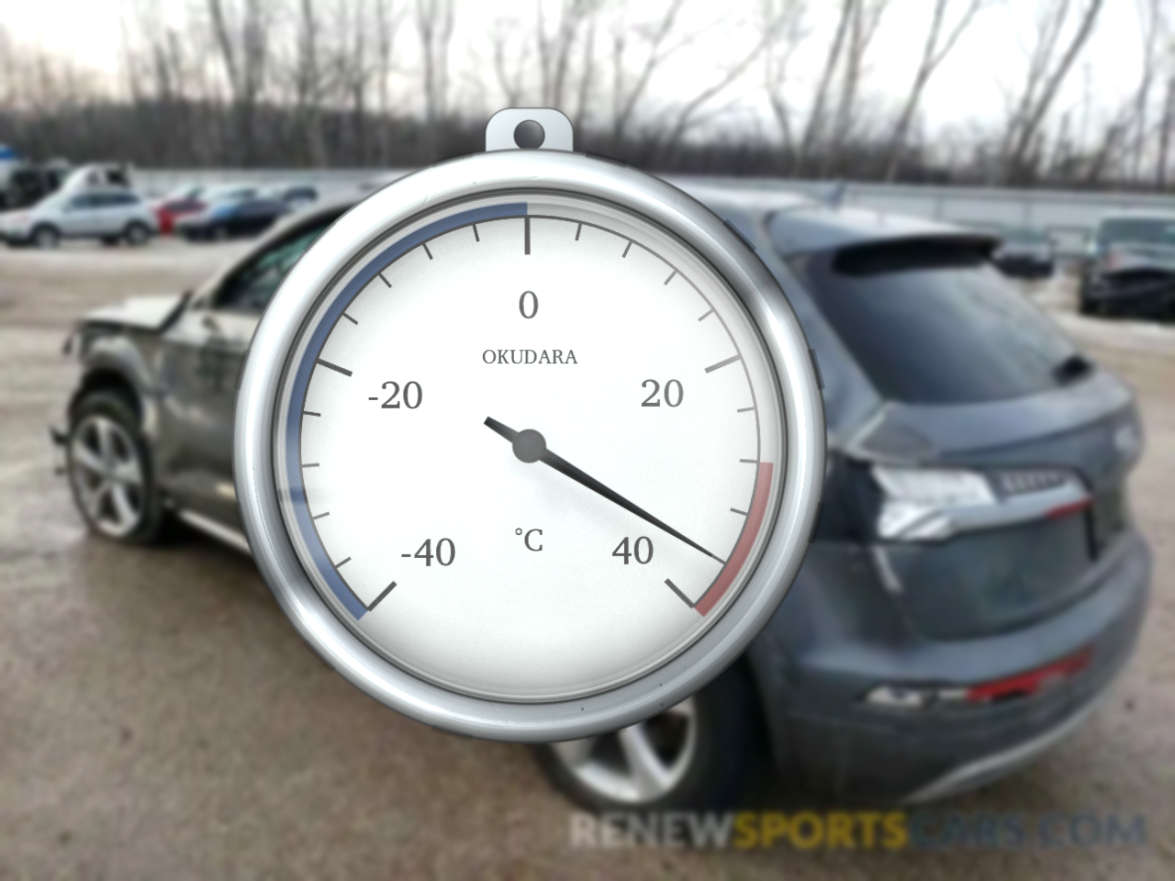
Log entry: 36 (°C)
